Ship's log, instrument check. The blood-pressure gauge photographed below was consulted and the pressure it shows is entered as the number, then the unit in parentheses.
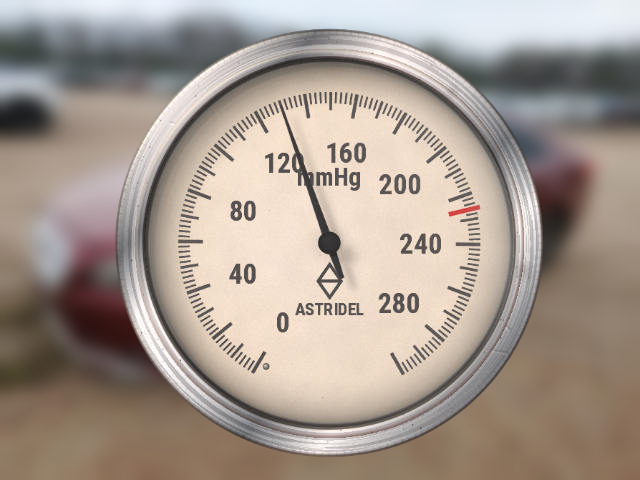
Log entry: 130 (mmHg)
